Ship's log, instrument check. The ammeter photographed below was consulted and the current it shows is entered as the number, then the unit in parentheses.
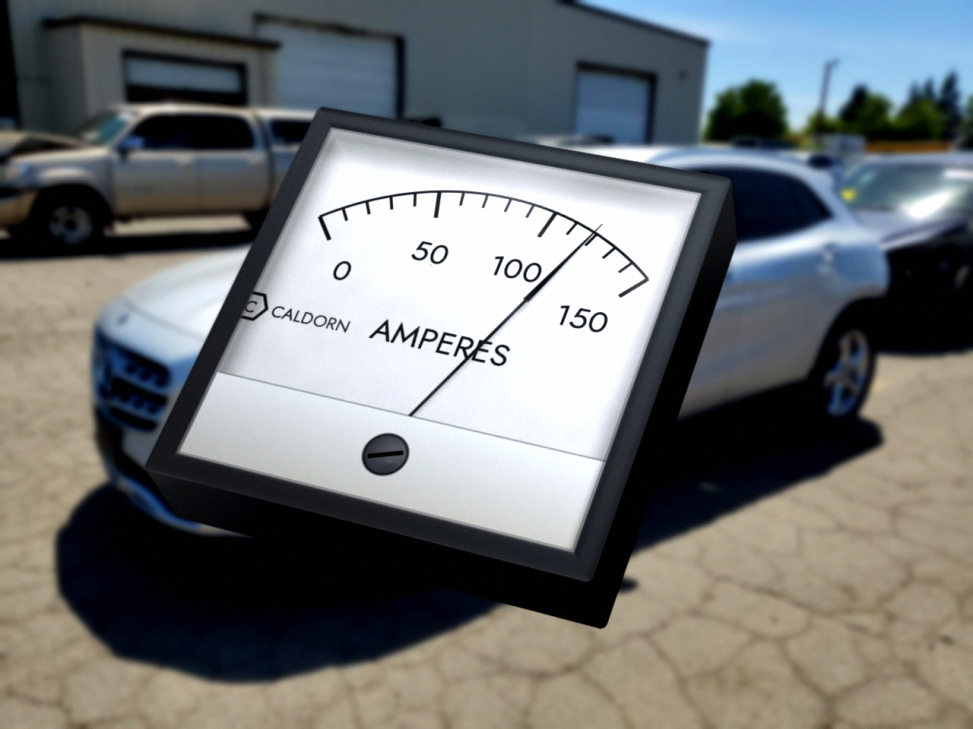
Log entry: 120 (A)
